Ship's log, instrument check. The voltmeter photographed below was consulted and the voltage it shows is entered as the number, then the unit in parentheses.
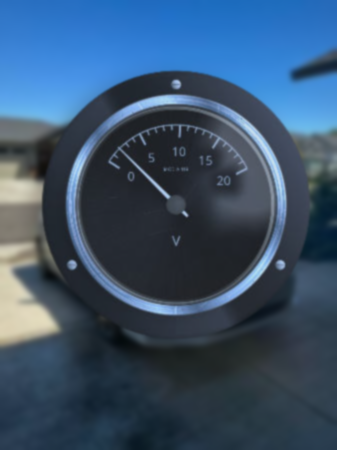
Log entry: 2 (V)
